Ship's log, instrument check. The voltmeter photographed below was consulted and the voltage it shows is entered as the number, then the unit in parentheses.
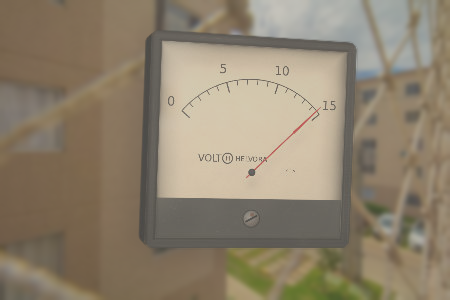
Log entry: 14.5 (V)
